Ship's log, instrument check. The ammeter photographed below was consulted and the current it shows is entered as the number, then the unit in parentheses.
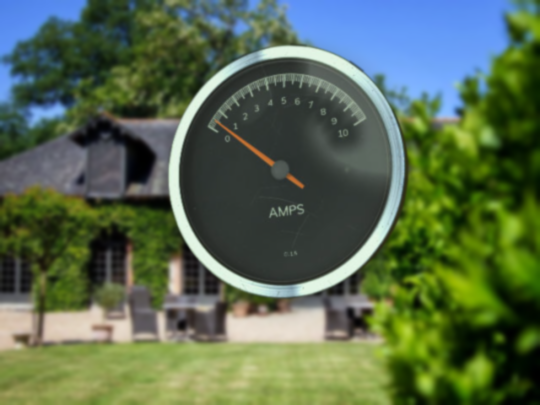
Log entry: 0.5 (A)
